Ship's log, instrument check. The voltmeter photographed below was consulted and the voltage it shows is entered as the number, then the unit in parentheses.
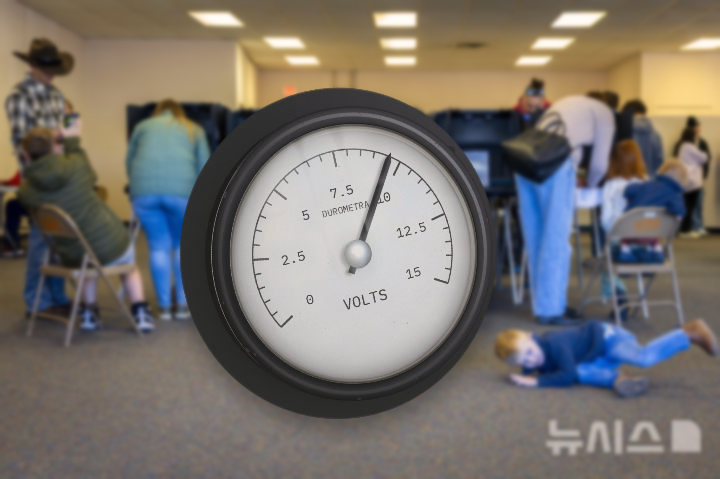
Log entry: 9.5 (V)
